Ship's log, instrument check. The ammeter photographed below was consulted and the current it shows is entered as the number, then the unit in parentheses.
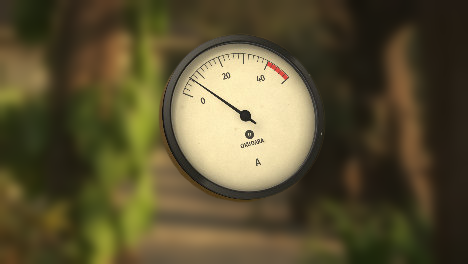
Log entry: 6 (A)
